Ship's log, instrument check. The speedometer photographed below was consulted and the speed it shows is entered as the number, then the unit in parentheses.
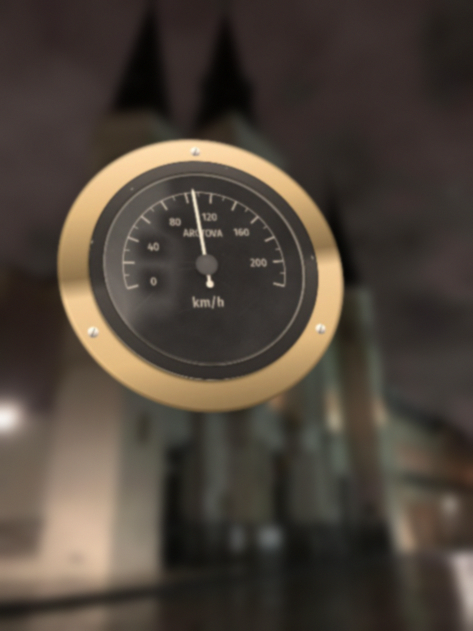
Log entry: 105 (km/h)
